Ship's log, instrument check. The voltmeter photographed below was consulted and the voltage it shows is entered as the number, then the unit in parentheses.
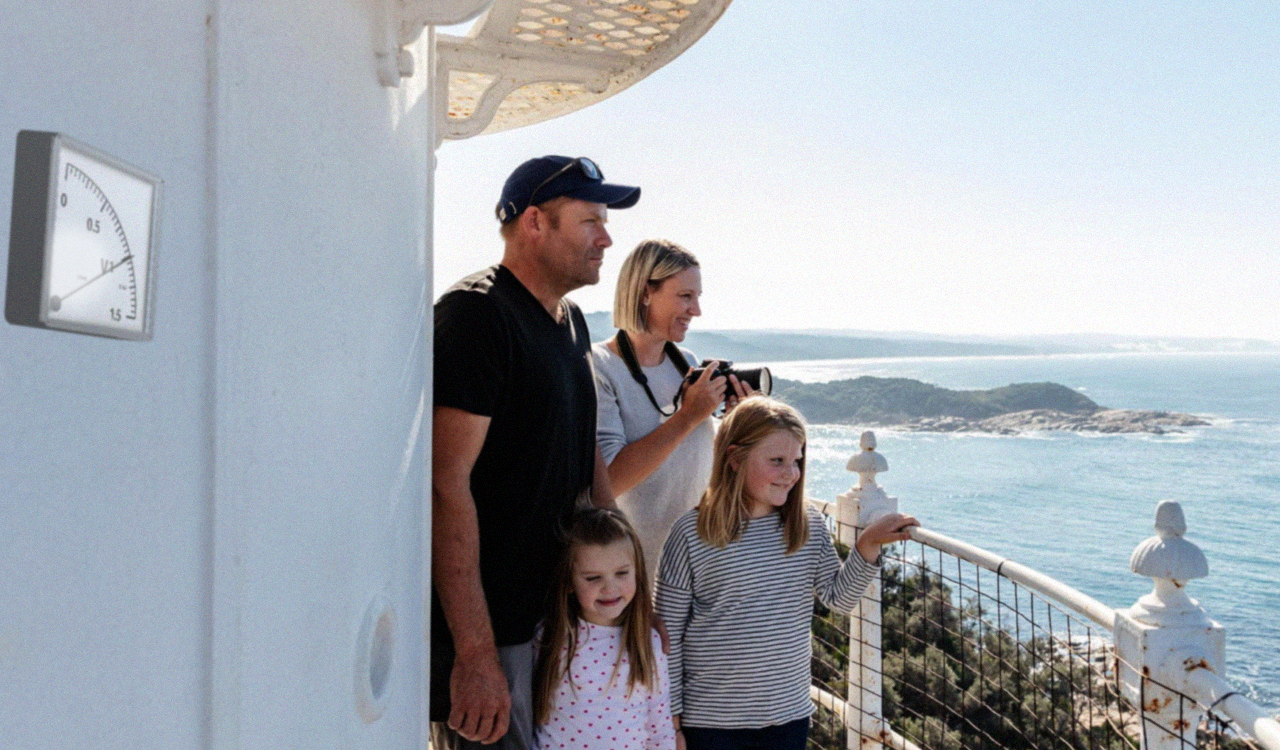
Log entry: 1 (V)
